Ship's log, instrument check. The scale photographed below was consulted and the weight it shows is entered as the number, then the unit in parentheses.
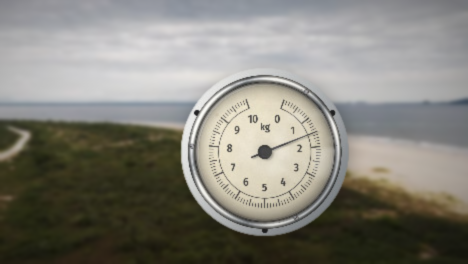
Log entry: 1.5 (kg)
